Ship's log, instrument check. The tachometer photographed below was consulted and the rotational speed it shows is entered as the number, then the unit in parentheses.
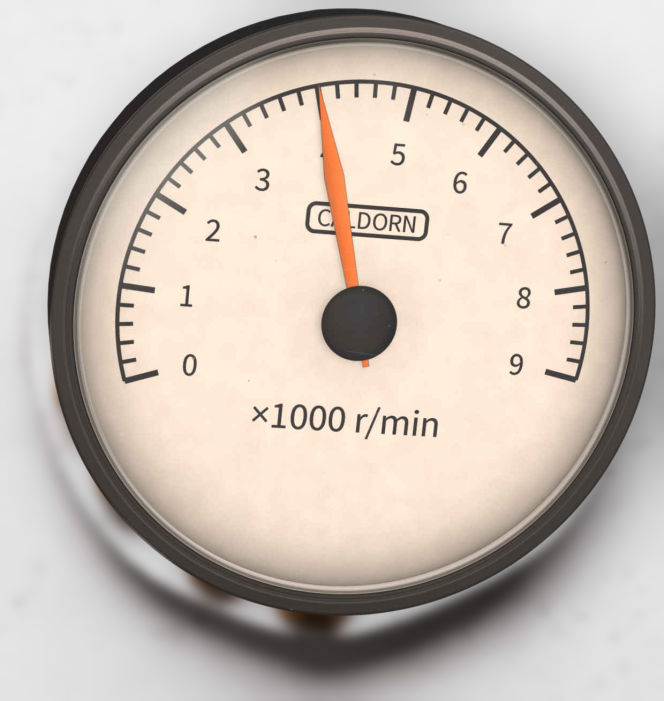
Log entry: 4000 (rpm)
